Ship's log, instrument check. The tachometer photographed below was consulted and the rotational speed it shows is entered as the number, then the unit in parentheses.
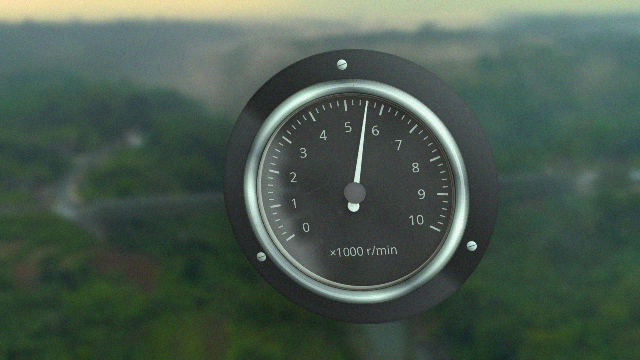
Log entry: 5600 (rpm)
